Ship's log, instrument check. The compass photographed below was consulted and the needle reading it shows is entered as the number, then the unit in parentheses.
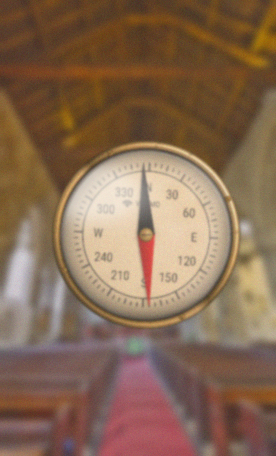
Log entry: 175 (°)
